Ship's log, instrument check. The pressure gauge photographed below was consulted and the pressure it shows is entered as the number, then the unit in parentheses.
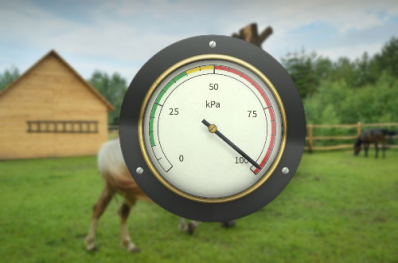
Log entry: 97.5 (kPa)
